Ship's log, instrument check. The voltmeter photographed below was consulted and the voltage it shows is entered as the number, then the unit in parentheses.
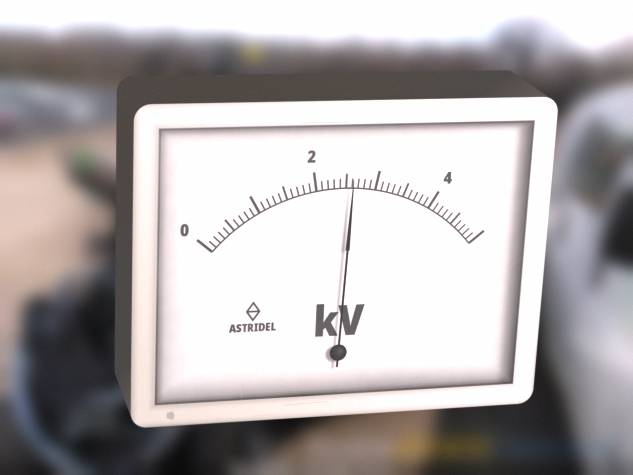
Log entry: 2.6 (kV)
